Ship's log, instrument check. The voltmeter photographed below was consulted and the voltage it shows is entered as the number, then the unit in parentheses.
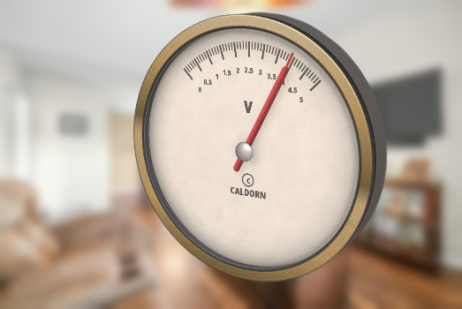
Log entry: 4 (V)
